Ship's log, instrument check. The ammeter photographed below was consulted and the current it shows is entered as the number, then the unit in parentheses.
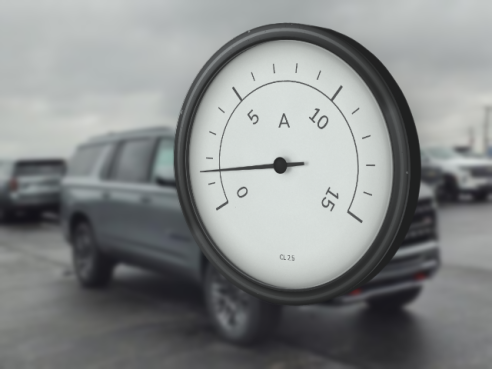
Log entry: 1.5 (A)
